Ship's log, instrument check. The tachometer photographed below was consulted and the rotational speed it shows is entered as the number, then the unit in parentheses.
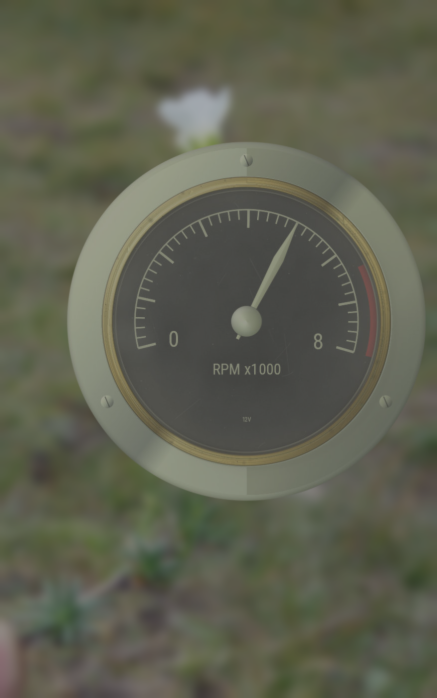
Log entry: 5000 (rpm)
